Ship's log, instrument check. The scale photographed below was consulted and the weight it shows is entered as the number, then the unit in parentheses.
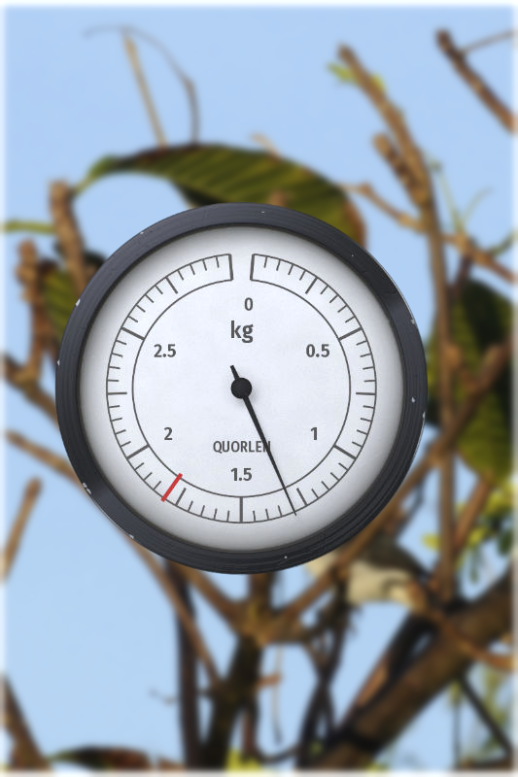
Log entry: 1.3 (kg)
